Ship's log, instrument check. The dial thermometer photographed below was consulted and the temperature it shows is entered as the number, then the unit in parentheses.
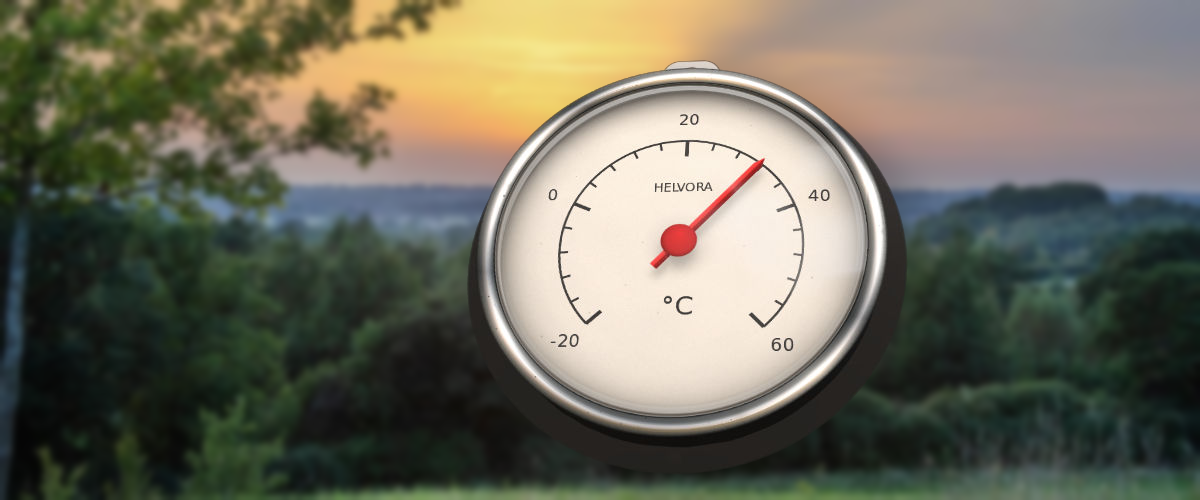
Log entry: 32 (°C)
